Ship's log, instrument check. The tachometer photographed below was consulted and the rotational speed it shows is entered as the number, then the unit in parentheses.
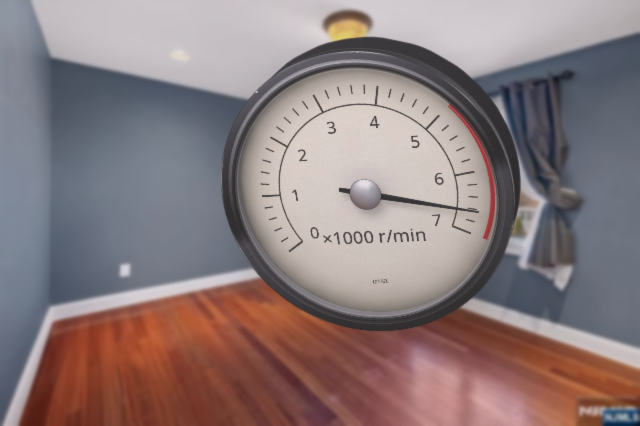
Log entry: 6600 (rpm)
